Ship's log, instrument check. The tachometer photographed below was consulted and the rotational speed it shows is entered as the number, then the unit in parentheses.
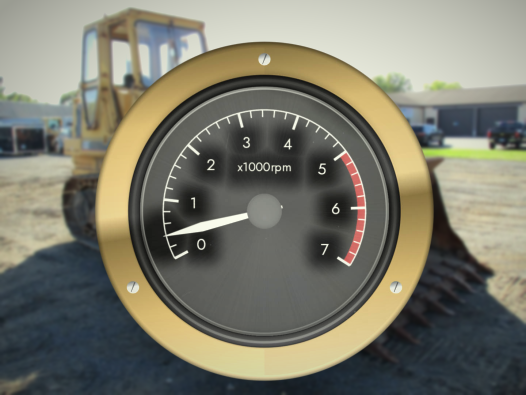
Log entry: 400 (rpm)
